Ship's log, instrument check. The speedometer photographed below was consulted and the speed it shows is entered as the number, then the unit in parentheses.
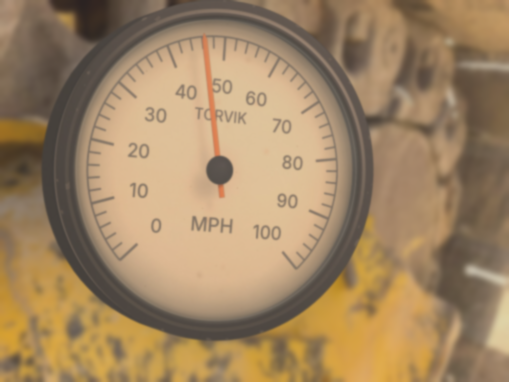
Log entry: 46 (mph)
